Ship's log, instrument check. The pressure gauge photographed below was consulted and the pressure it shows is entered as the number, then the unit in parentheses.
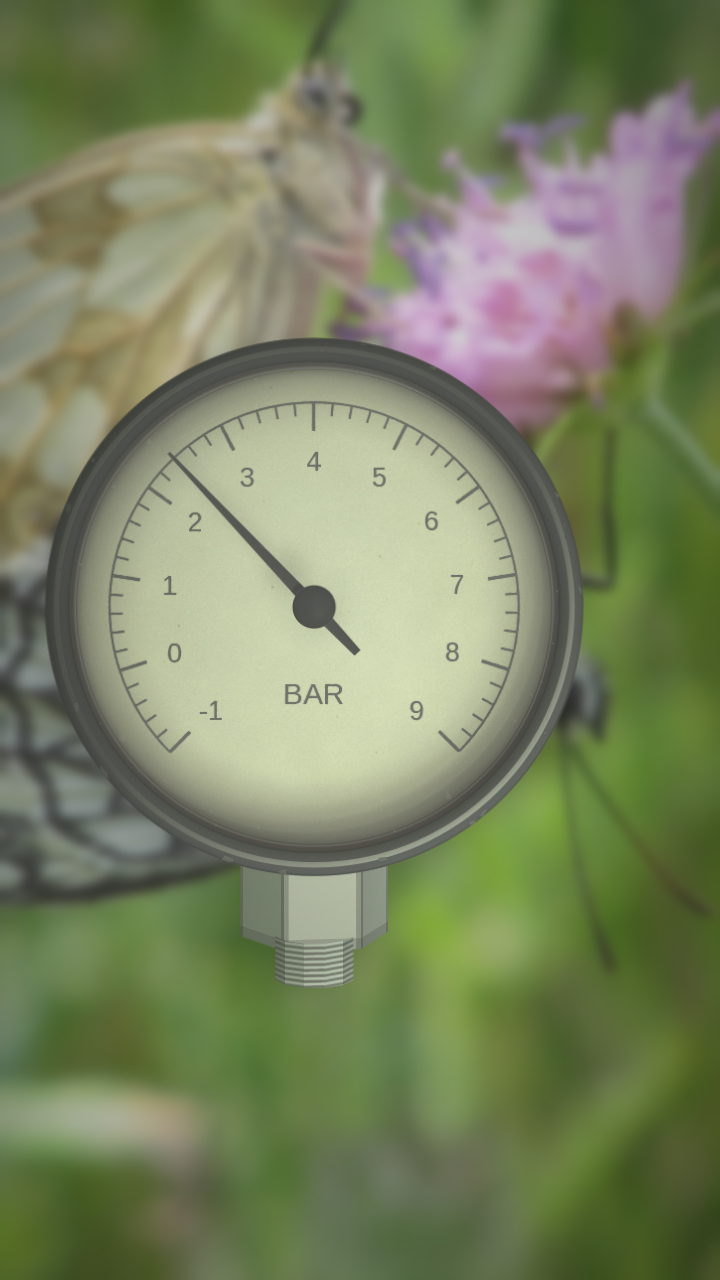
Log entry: 2.4 (bar)
